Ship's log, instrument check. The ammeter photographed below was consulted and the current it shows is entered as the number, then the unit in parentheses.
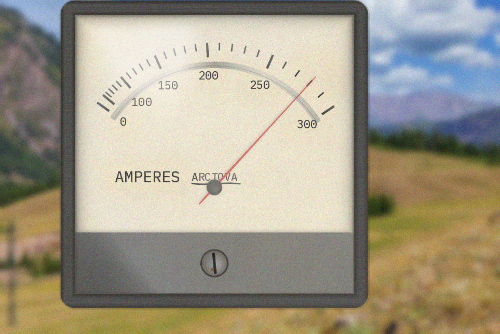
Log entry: 280 (A)
